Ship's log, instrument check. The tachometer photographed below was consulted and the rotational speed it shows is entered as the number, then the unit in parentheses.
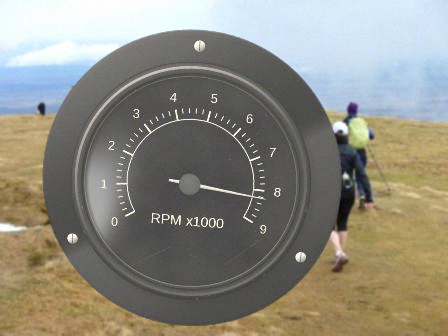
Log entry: 8200 (rpm)
